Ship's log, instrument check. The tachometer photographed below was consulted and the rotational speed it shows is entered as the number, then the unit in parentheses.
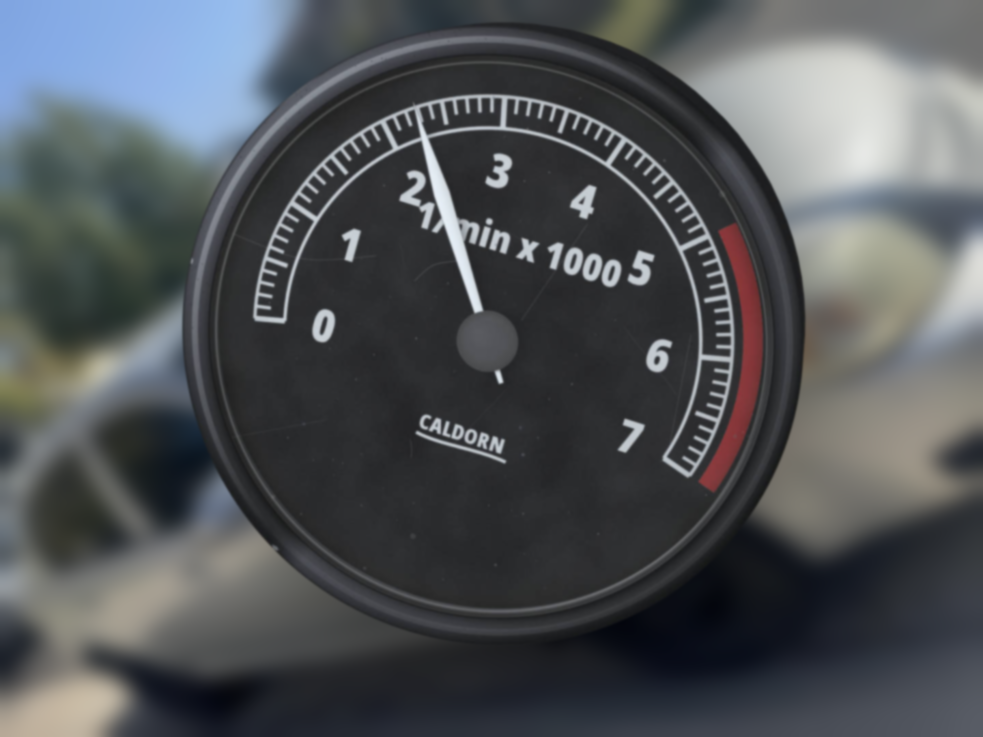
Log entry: 2300 (rpm)
